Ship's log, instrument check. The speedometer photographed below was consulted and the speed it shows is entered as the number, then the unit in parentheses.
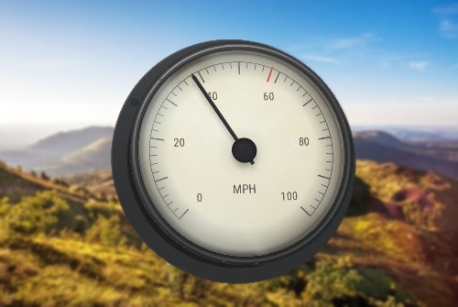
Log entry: 38 (mph)
